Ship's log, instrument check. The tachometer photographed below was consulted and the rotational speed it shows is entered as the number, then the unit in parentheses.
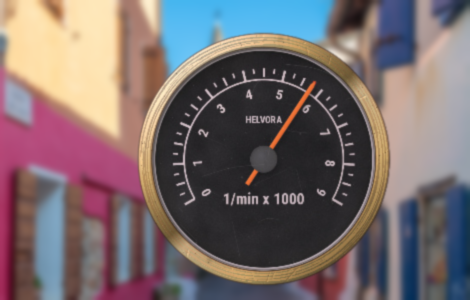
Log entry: 5750 (rpm)
